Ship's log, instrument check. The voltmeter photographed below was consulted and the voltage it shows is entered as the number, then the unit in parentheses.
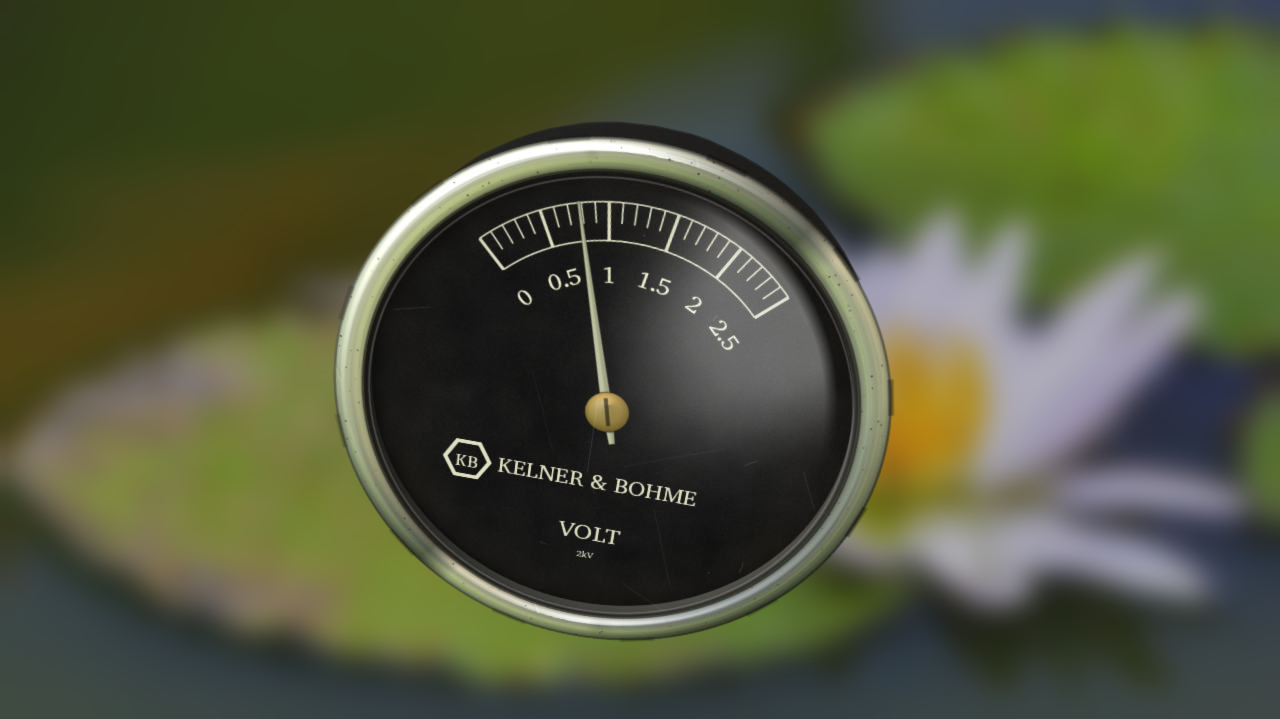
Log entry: 0.8 (V)
